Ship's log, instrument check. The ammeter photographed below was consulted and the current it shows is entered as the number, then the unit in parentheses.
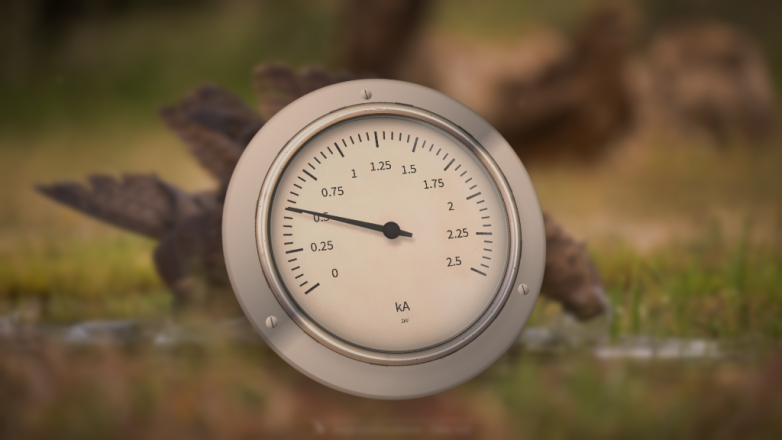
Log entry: 0.5 (kA)
